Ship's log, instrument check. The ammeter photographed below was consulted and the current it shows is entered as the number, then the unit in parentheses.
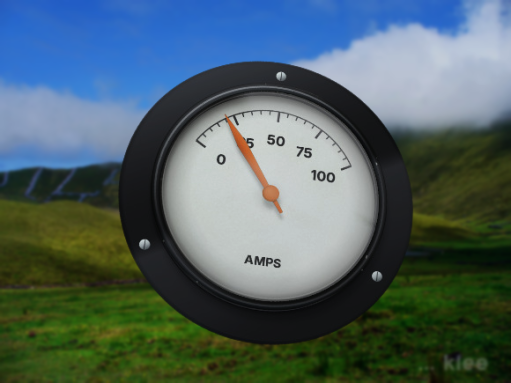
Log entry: 20 (A)
